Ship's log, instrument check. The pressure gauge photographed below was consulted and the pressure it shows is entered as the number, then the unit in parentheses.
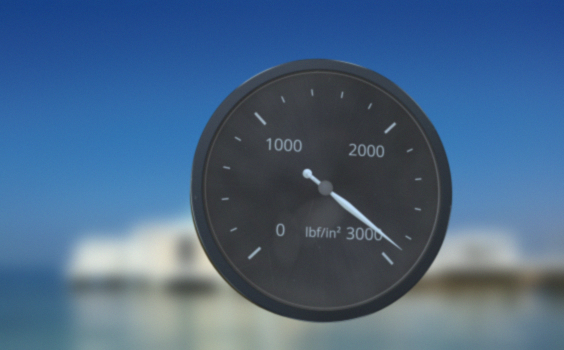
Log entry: 2900 (psi)
